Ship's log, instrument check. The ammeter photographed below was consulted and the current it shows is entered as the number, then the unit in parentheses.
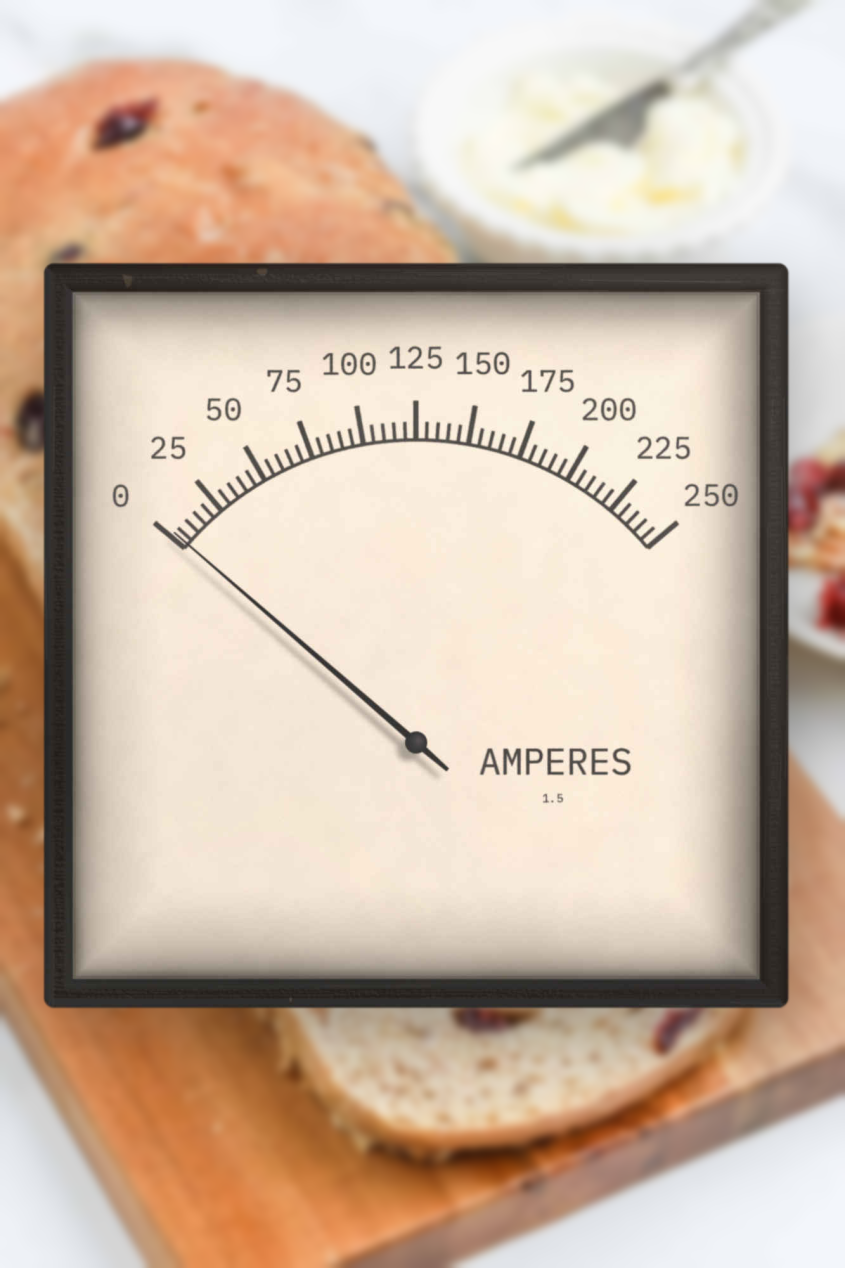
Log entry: 2.5 (A)
